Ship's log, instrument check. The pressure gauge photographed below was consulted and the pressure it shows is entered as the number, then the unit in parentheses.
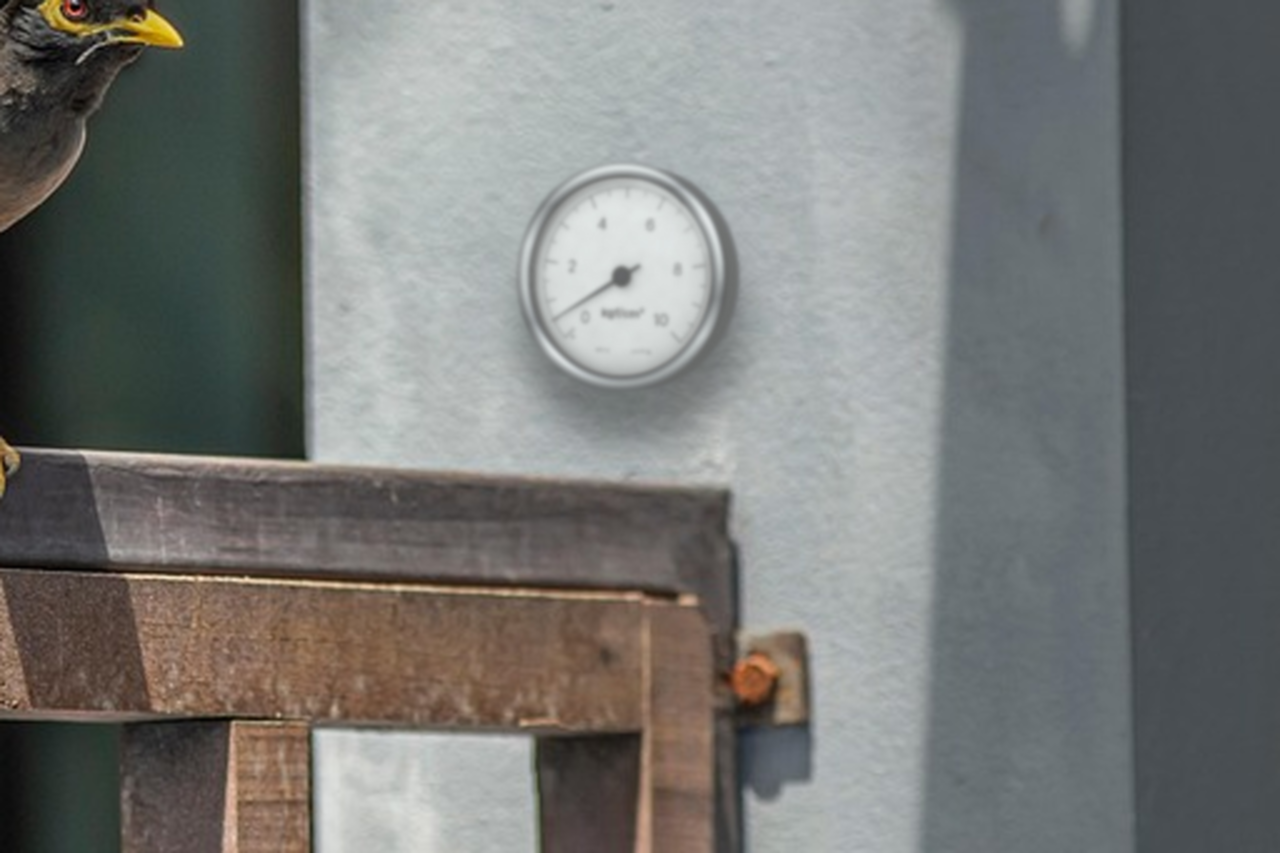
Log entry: 0.5 (kg/cm²)
